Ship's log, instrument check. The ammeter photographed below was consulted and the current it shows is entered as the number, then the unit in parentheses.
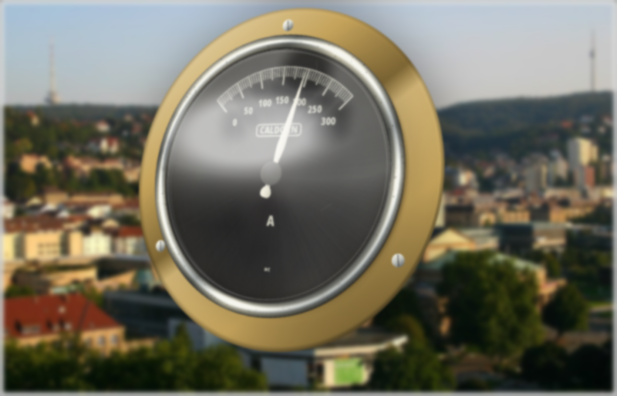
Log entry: 200 (A)
